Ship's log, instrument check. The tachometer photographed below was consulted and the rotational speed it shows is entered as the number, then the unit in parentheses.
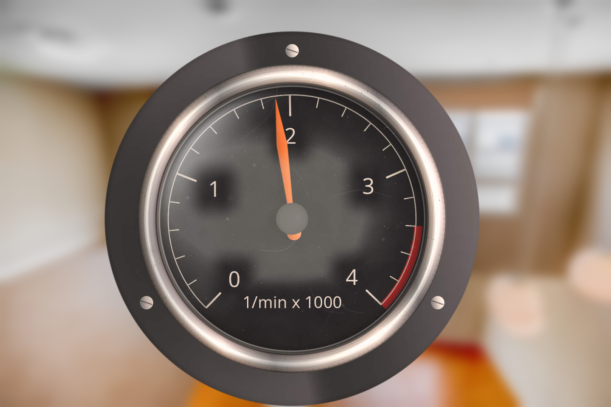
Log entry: 1900 (rpm)
